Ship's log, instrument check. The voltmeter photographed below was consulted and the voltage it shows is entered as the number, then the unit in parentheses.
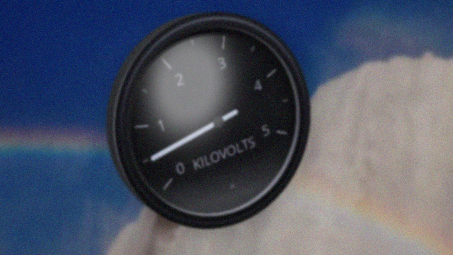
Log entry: 0.5 (kV)
